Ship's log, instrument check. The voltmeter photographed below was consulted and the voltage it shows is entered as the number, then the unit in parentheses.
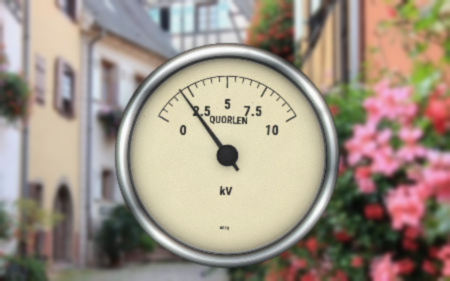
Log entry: 2 (kV)
